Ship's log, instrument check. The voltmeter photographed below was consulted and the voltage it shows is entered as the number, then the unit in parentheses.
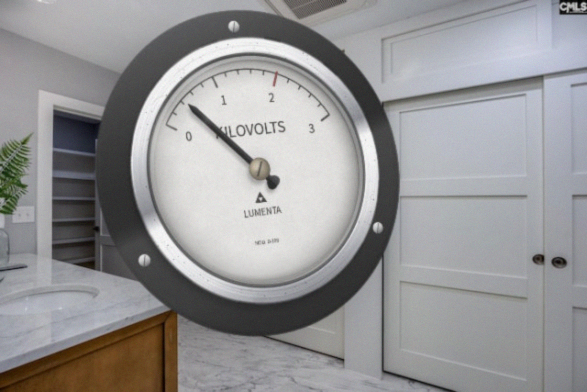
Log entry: 0.4 (kV)
